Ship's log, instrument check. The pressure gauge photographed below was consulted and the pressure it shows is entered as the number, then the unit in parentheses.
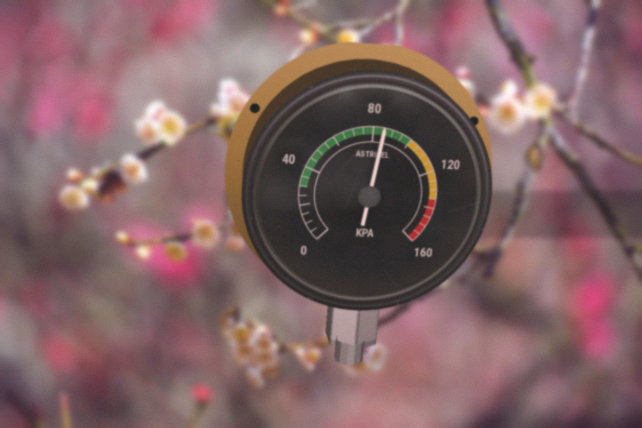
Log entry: 85 (kPa)
